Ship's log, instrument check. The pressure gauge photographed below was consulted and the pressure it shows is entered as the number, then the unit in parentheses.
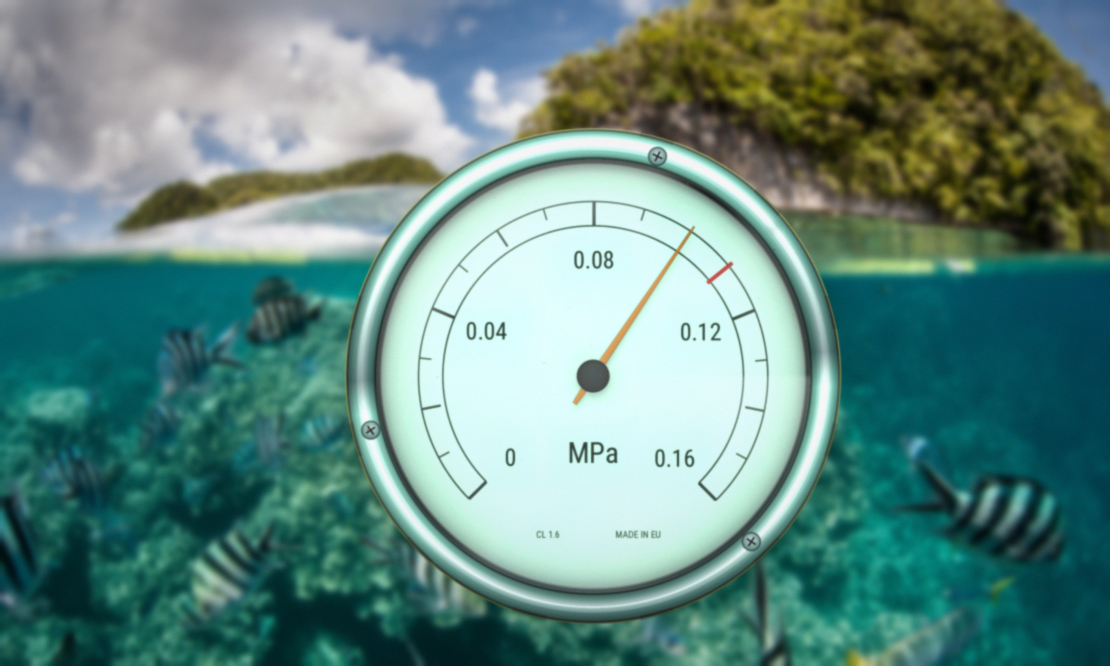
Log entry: 0.1 (MPa)
